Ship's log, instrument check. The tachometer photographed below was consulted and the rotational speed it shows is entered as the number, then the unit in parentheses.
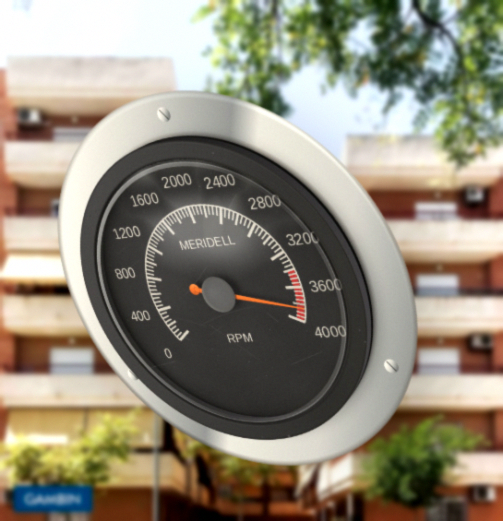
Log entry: 3800 (rpm)
